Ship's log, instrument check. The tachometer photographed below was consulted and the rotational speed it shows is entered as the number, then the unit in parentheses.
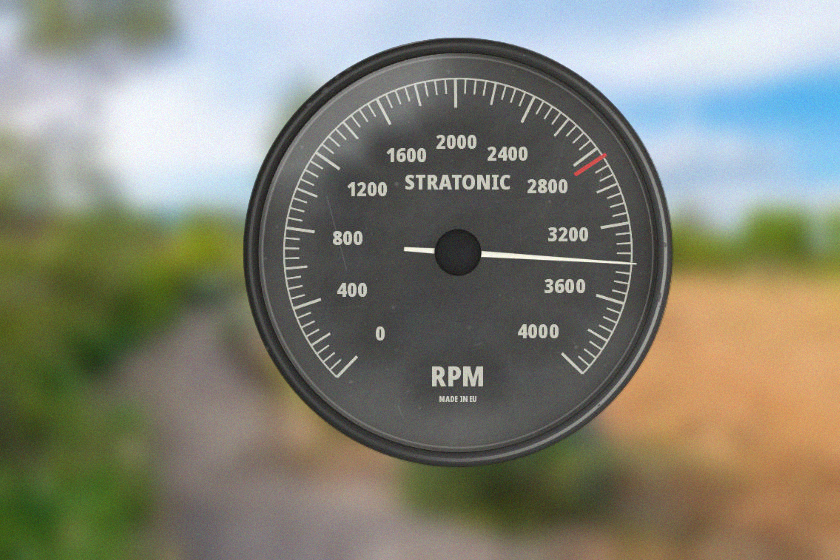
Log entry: 3400 (rpm)
